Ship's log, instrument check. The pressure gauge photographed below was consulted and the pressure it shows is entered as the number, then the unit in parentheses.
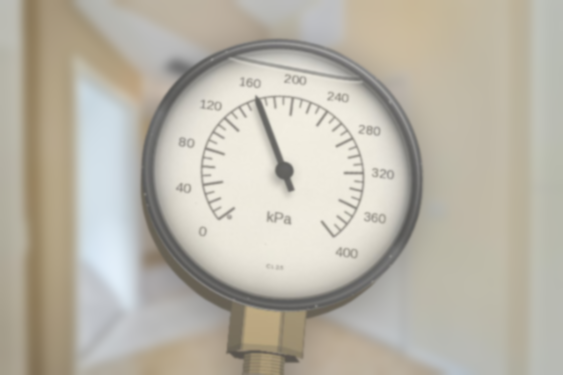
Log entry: 160 (kPa)
